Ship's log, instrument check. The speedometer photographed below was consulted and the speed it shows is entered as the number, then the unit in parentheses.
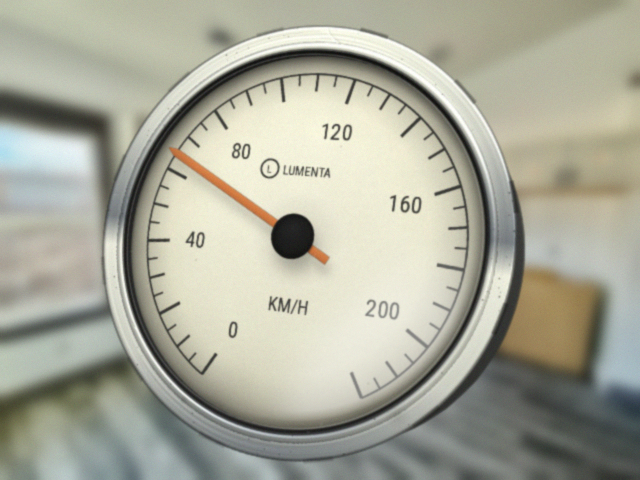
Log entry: 65 (km/h)
